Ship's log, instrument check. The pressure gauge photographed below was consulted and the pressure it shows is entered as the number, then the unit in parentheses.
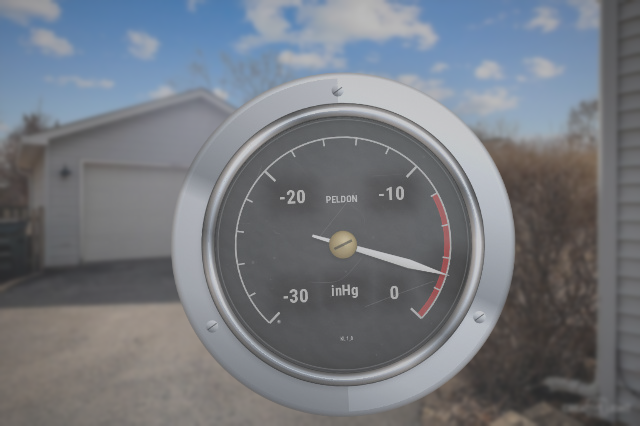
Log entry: -3 (inHg)
